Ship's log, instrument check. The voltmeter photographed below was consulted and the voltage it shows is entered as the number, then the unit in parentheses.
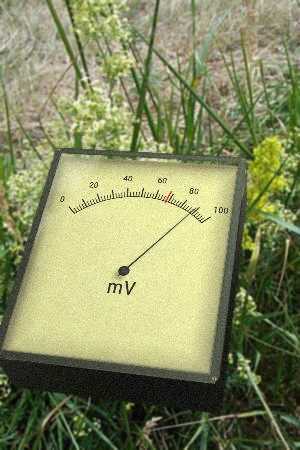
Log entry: 90 (mV)
